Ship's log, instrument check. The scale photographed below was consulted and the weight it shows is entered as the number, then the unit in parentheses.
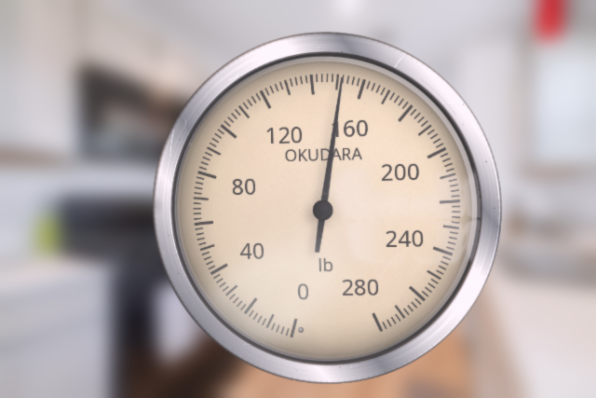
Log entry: 152 (lb)
